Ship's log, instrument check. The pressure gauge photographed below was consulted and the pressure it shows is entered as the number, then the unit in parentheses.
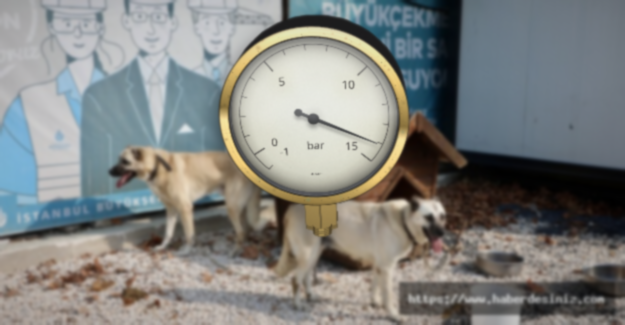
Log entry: 14 (bar)
